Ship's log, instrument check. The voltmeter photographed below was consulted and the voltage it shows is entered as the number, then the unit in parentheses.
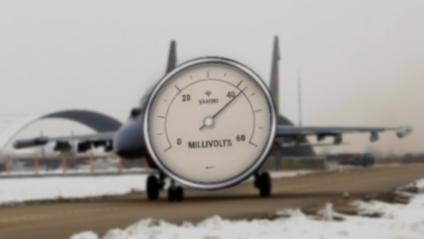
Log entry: 42.5 (mV)
